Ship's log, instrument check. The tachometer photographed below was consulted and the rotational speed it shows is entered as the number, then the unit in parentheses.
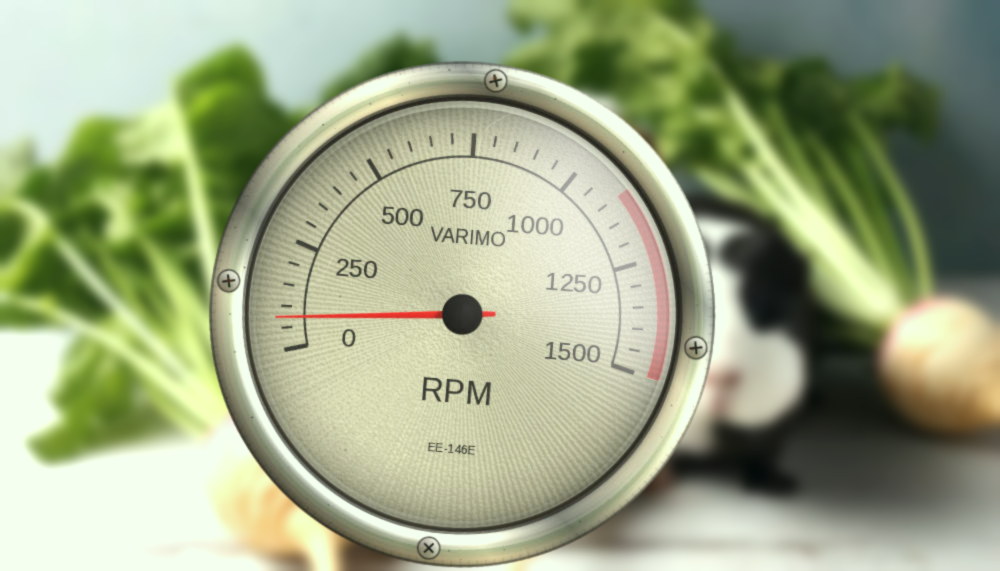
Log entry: 75 (rpm)
